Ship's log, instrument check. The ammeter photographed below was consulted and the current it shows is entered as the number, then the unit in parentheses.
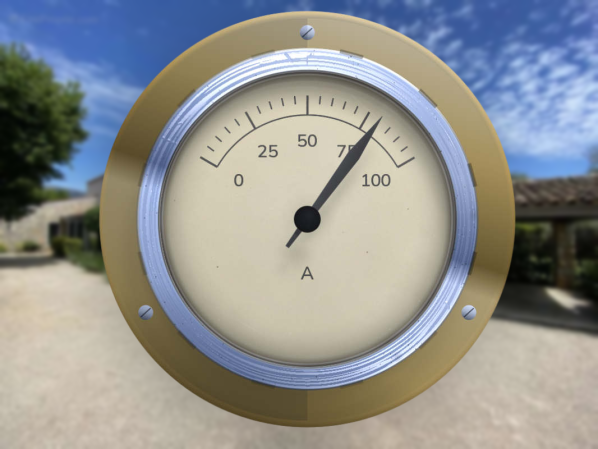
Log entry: 80 (A)
